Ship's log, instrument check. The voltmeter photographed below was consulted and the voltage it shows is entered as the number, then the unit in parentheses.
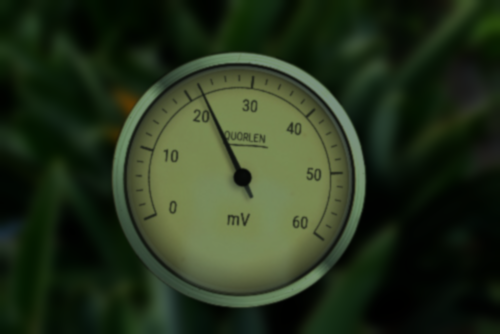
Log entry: 22 (mV)
